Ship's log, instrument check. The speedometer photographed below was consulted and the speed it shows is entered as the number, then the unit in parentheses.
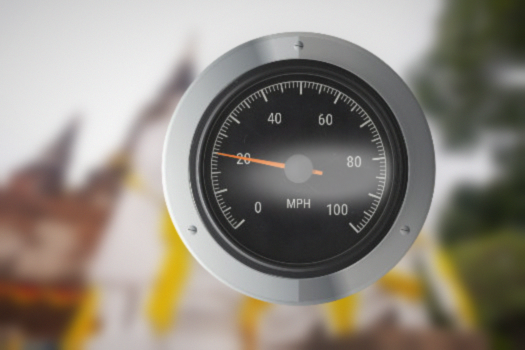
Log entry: 20 (mph)
